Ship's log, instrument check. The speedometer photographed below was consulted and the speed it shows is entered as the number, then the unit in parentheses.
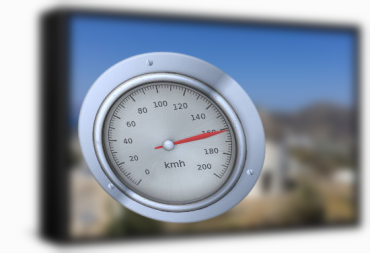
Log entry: 160 (km/h)
